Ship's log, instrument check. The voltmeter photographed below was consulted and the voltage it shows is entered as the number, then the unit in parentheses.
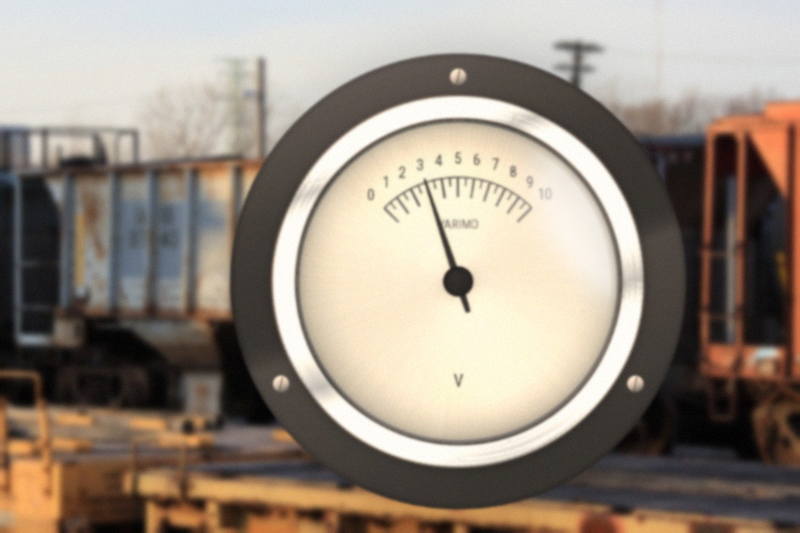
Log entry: 3 (V)
